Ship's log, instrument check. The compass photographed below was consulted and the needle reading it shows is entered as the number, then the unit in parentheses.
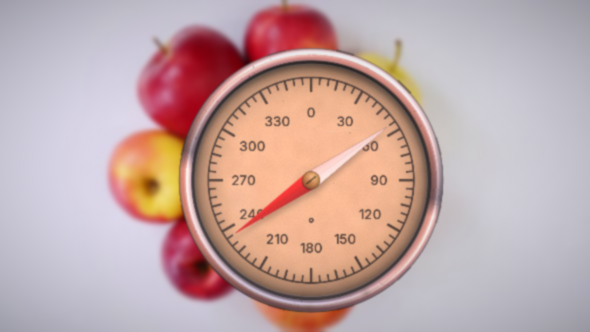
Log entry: 235 (°)
